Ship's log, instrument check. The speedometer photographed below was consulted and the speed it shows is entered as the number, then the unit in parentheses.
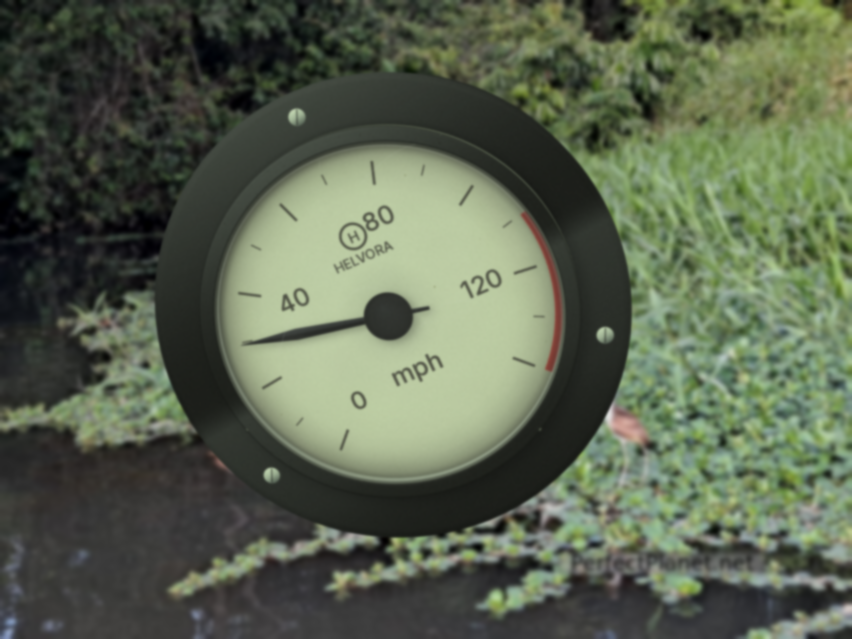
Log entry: 30 (mph)
